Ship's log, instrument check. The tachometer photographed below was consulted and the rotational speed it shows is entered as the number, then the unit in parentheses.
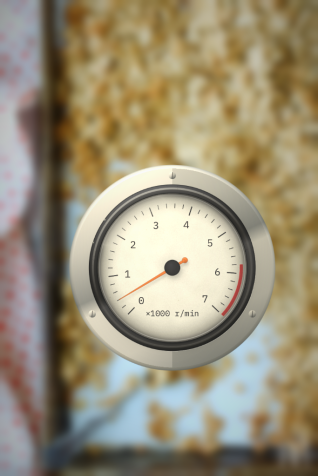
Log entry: 400 (rpm)
